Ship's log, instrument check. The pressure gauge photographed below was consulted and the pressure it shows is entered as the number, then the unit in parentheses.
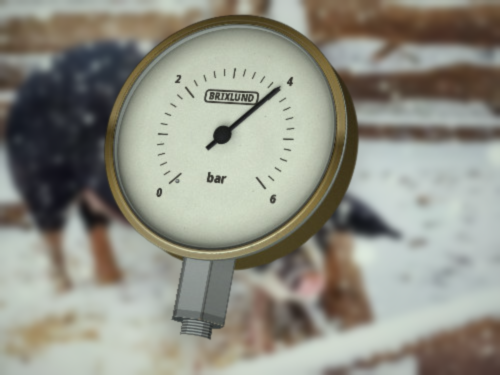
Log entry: 4 (bar)
